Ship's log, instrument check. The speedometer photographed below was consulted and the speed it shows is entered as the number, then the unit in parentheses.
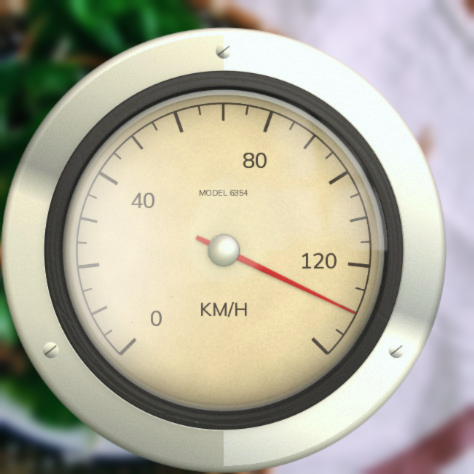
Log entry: 130 (km/h)
